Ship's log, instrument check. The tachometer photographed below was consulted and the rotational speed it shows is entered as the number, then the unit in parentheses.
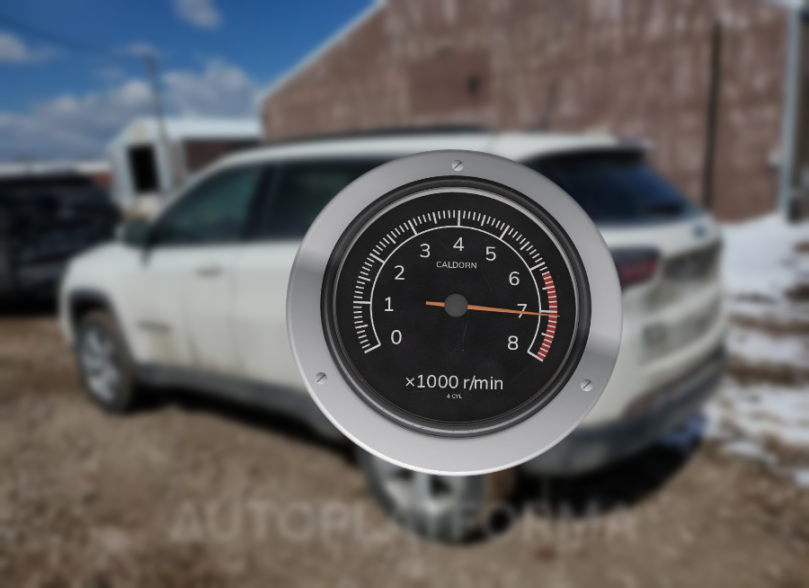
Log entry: 7100 (rpm)
